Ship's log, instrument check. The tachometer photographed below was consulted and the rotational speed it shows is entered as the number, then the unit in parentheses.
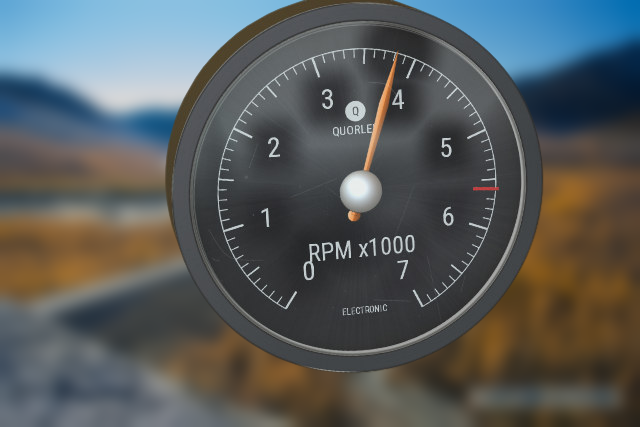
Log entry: 3800 (rpm)
